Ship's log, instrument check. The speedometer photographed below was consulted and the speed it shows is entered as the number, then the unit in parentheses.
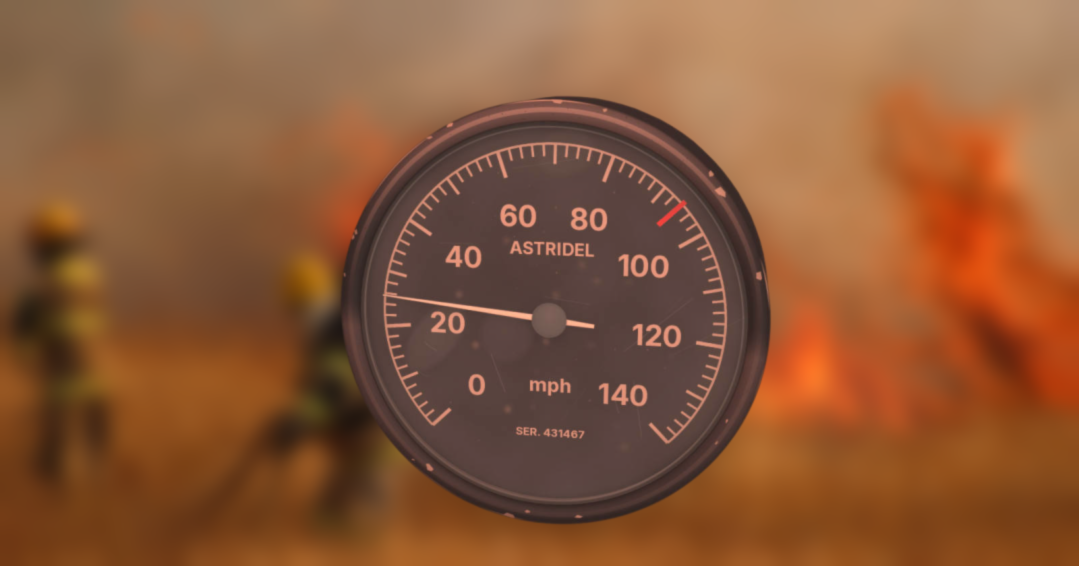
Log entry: 26 (mph)
